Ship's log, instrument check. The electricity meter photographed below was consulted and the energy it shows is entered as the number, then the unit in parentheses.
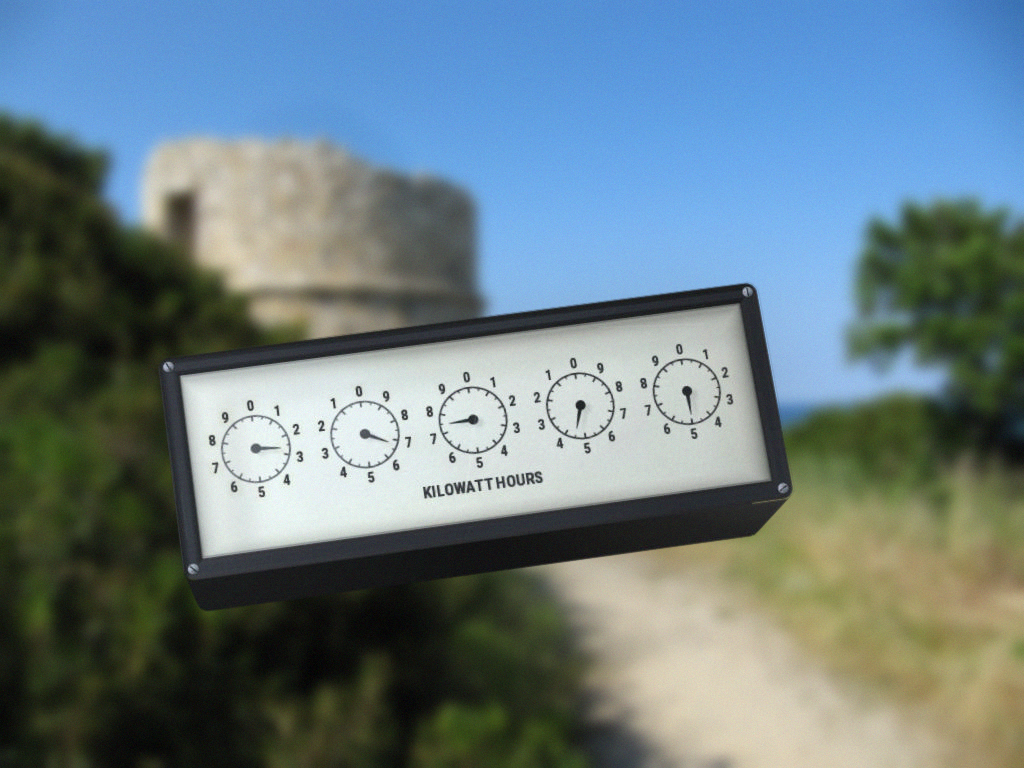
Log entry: 26745 (kWh)
